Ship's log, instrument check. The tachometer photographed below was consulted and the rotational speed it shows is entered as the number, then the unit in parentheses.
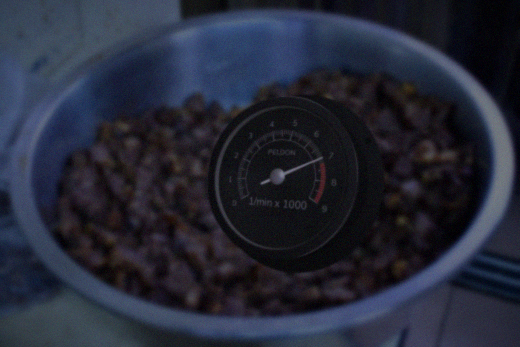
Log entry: 7000 (rpm)
